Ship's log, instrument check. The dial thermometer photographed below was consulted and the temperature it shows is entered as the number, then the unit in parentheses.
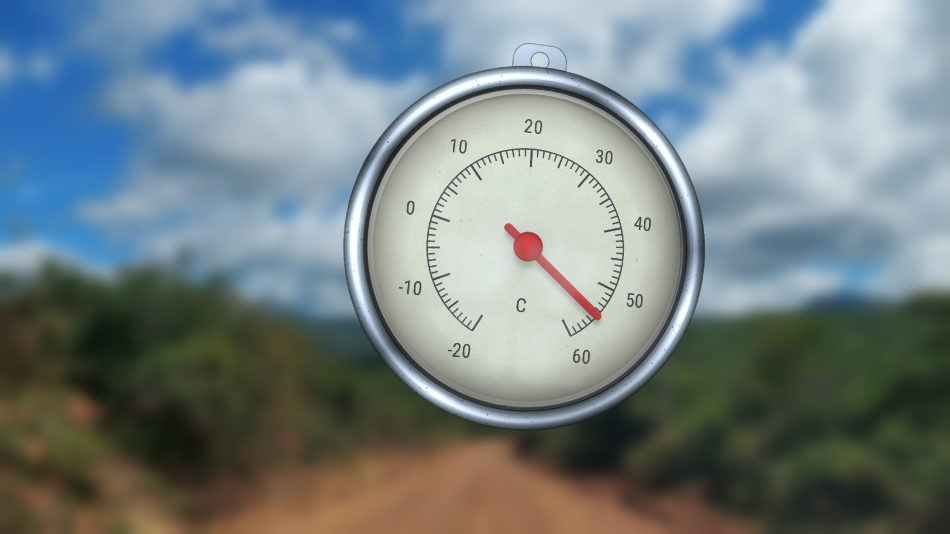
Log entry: 55 (°C)
